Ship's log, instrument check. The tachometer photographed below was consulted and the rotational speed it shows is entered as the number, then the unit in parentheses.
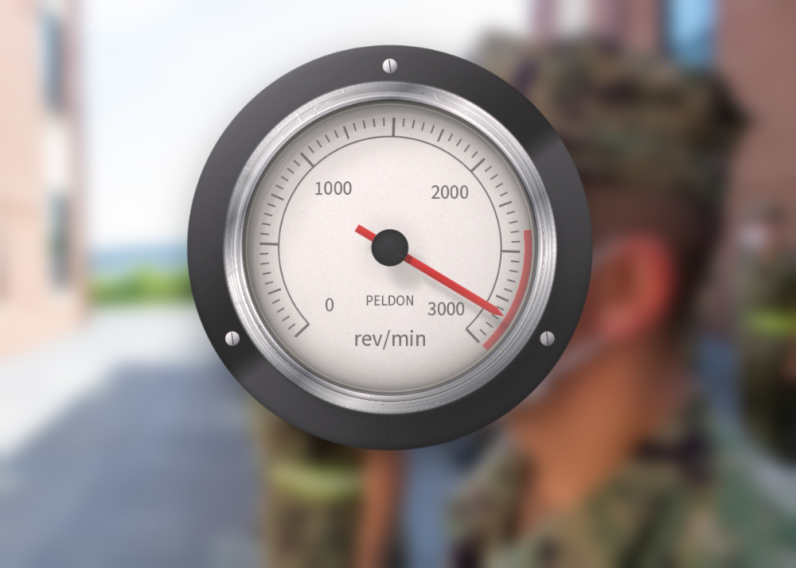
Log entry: 2825 (rpm)
